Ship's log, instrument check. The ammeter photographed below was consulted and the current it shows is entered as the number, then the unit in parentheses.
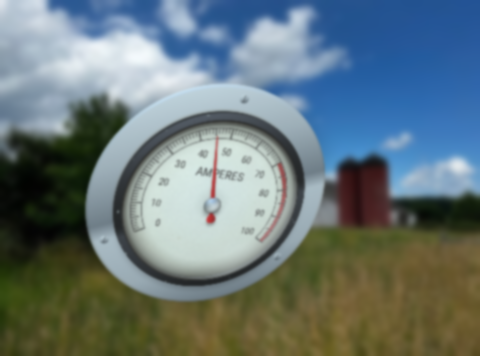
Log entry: 45 (A)
